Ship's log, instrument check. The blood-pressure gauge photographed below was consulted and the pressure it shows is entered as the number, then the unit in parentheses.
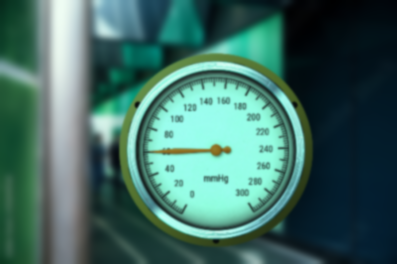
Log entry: 60 (mmHg)
